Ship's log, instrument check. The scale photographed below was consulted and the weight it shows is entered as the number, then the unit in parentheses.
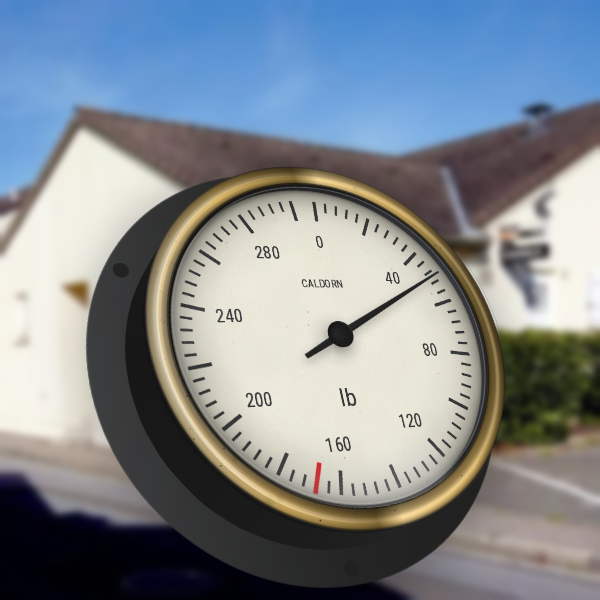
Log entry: 50 (lb)
